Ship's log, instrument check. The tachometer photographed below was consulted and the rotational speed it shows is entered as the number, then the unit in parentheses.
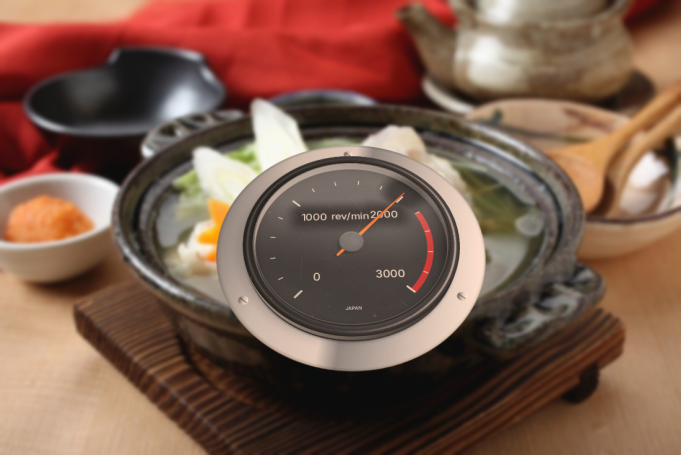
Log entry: 2000 (rpm)
